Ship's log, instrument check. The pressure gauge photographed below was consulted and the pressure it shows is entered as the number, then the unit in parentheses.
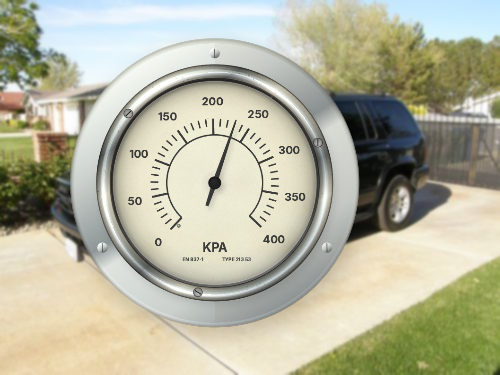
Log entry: 230 (kPa)
